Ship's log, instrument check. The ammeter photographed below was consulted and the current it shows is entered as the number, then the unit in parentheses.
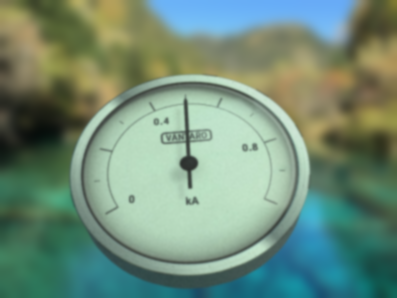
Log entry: 0.5 (kA)
